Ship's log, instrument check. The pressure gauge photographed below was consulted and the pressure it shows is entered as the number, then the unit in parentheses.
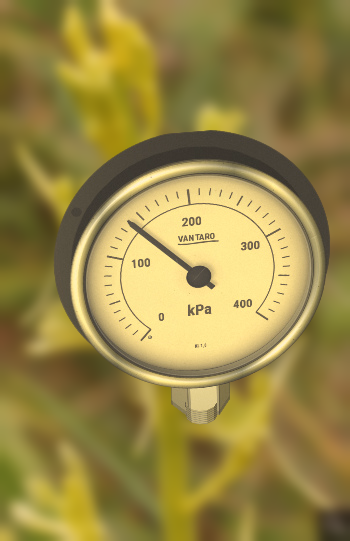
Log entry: 140 (kPa)
